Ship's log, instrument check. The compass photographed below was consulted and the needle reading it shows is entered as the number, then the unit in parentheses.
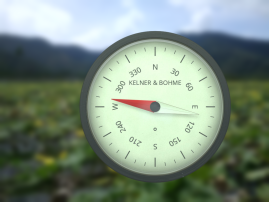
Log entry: 280 (°)
